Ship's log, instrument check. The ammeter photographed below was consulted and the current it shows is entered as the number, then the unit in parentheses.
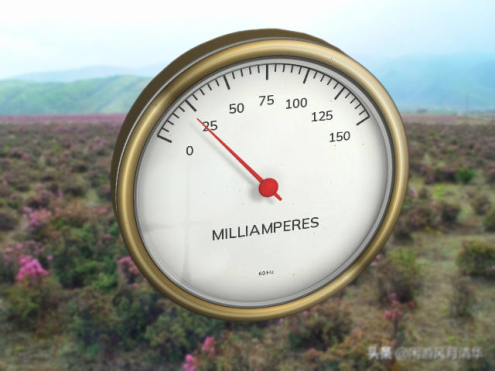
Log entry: 22.5 (mA)
